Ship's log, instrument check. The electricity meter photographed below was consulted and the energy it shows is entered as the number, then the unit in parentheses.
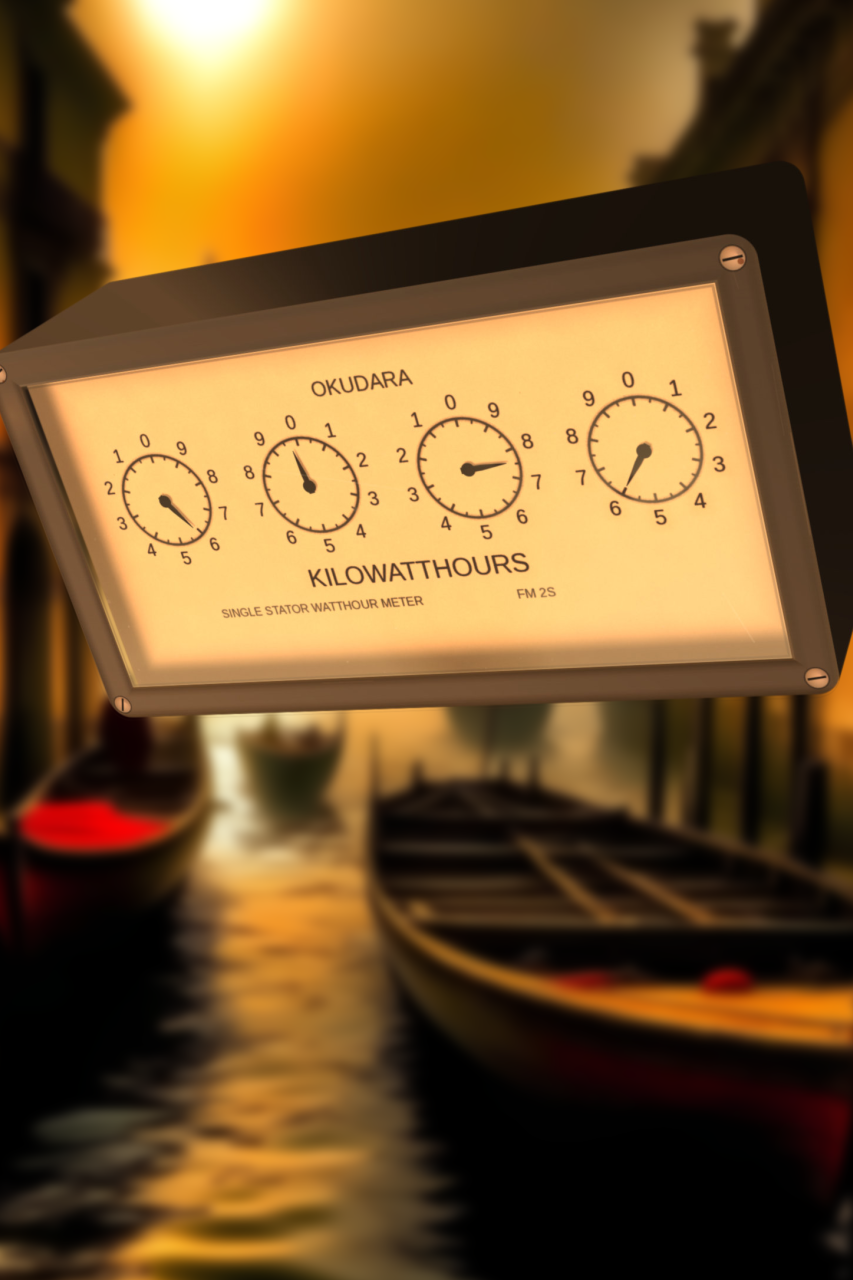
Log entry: 5976 (kWh)
